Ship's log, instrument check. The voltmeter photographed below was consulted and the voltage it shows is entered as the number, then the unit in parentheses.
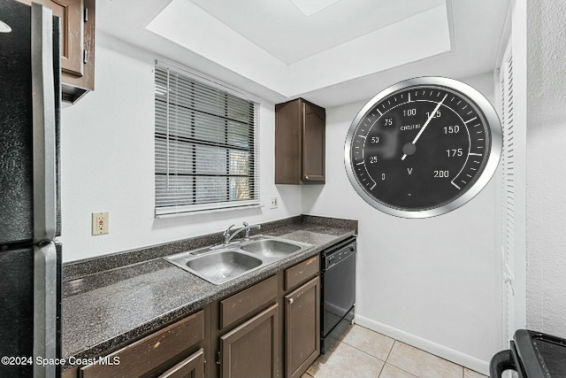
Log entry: 125 (V)
